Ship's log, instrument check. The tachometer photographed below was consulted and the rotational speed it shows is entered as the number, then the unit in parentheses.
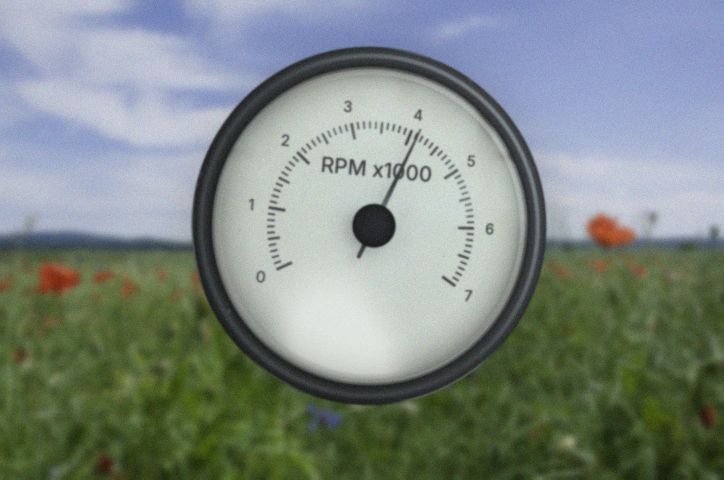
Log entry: 4100 (rpm)
